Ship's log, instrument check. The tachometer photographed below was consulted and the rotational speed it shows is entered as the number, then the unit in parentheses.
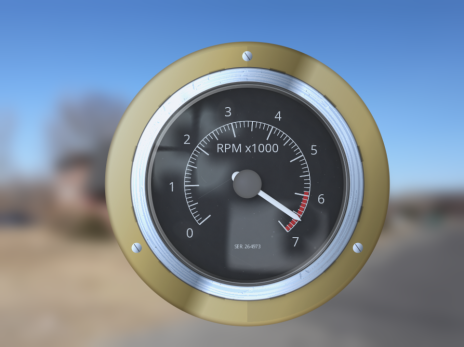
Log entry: 6600 (rpm)
